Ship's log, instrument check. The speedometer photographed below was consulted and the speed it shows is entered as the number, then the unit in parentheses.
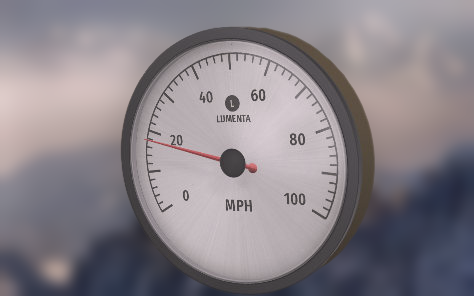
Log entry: 18 (mph)
